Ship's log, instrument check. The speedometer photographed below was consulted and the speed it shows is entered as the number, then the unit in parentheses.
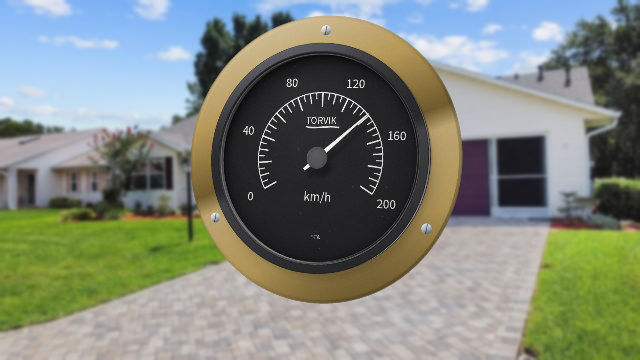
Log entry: 140 (km/h)
